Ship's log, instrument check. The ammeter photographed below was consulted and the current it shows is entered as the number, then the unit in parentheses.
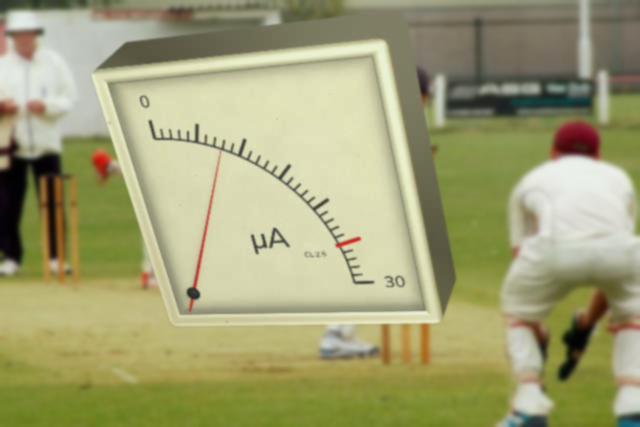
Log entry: 8 (µA)
